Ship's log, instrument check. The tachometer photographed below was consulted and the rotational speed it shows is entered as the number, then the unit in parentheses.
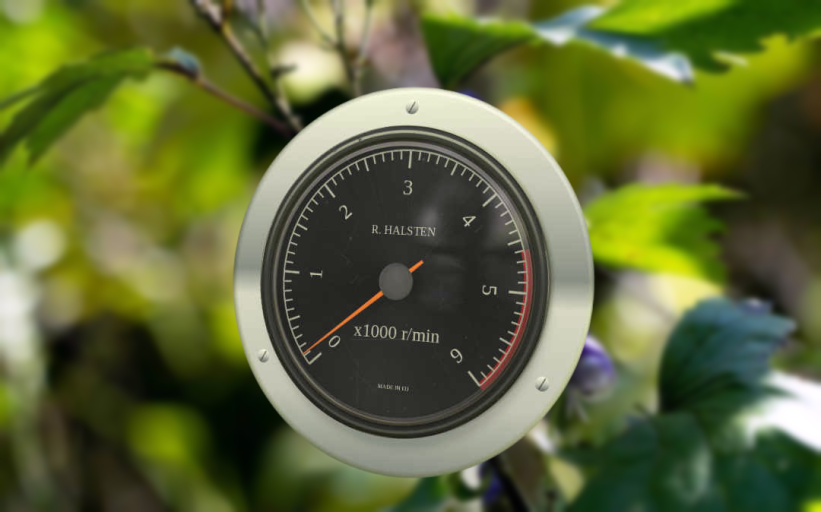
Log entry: 100 (rpm)
